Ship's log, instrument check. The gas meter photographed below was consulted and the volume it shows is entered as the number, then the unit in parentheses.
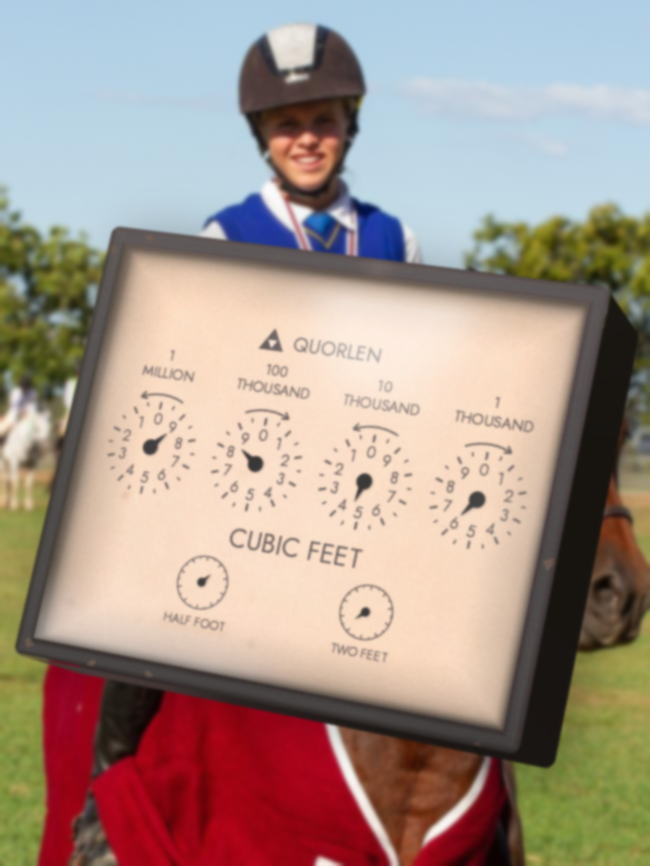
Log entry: 884600 (ft³)
